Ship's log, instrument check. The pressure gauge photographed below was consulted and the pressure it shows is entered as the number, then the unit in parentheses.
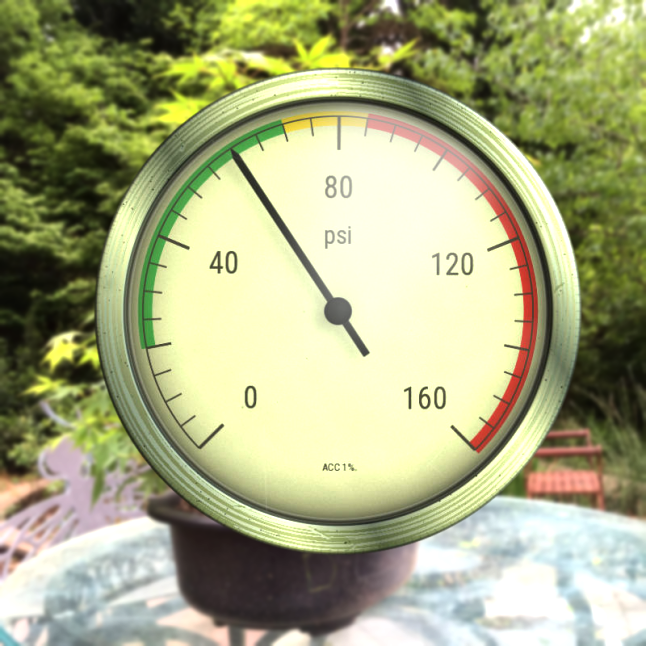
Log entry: 60 (psi)
